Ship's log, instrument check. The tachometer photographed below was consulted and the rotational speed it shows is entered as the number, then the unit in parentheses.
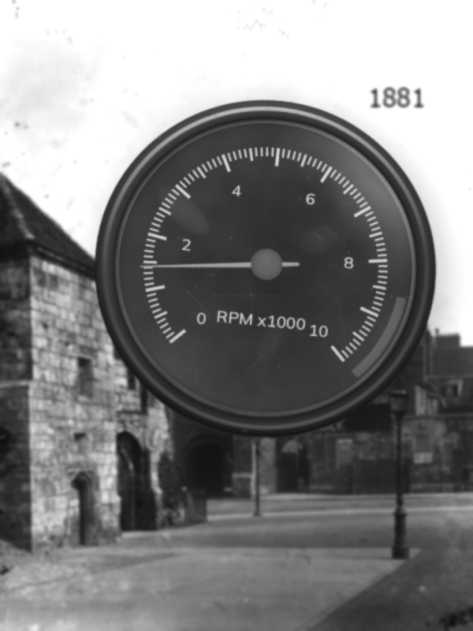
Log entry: 1400 (rpm)
